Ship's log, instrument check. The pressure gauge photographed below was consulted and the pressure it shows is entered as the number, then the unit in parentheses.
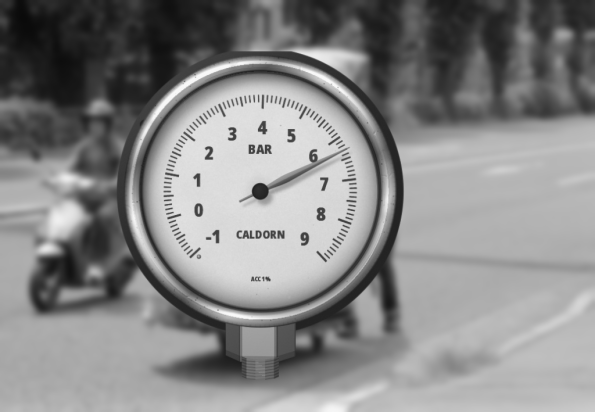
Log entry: 6.3 (bar)
